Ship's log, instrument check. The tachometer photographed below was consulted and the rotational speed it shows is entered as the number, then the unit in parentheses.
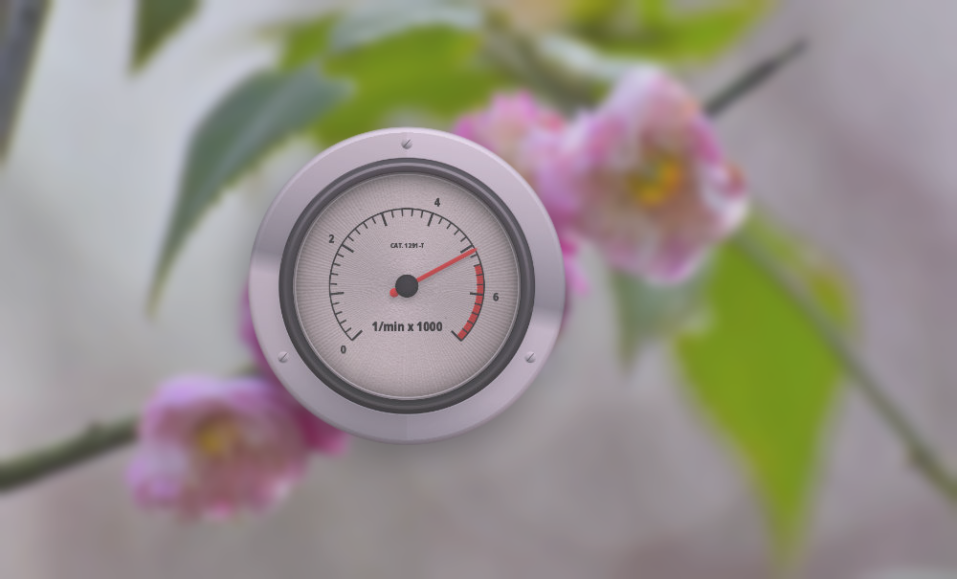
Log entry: 5100 (rpm)
